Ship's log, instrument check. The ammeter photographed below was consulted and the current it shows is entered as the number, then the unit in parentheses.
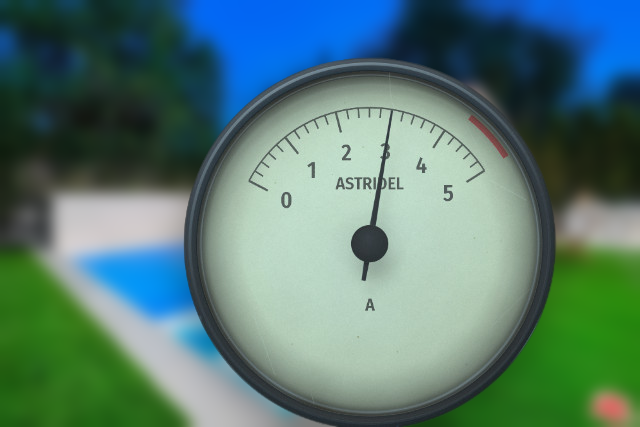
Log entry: 3 (A)
